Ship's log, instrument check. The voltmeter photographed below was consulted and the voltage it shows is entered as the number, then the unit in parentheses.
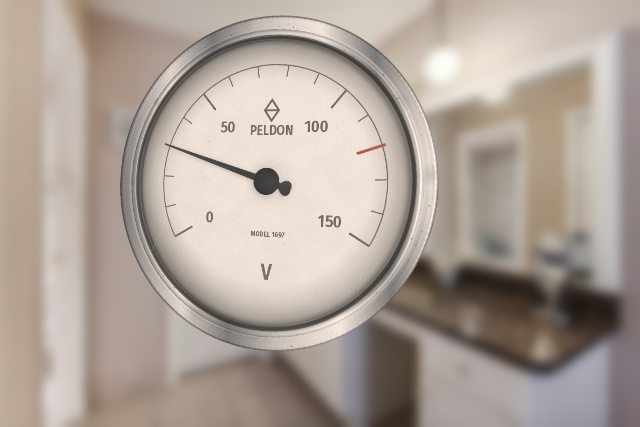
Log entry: 30 (V)
